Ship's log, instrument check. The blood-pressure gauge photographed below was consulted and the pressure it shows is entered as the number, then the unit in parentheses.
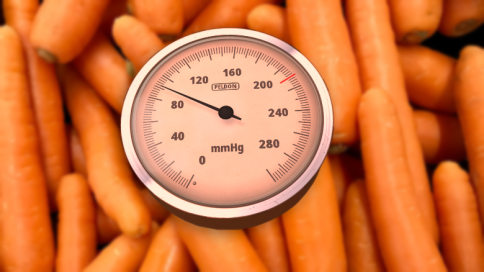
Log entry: 90 (mmHg)
